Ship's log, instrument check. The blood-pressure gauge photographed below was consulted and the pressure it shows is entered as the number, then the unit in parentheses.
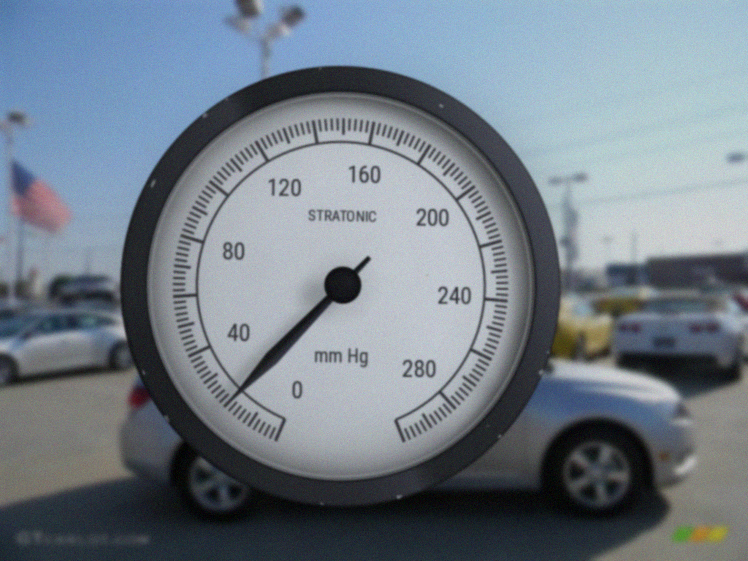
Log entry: 20 (mmHg)
